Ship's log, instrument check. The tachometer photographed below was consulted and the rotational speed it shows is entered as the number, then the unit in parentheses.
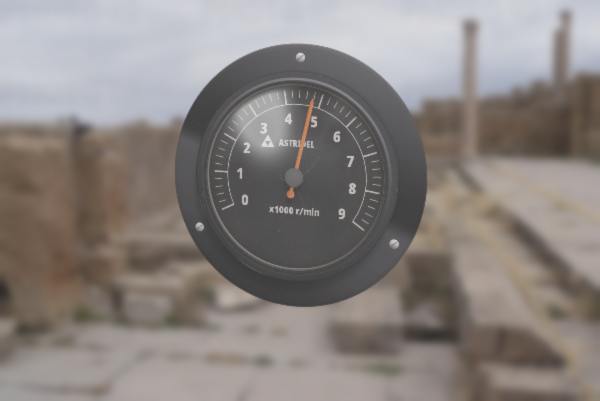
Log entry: 4800 (rpm)
